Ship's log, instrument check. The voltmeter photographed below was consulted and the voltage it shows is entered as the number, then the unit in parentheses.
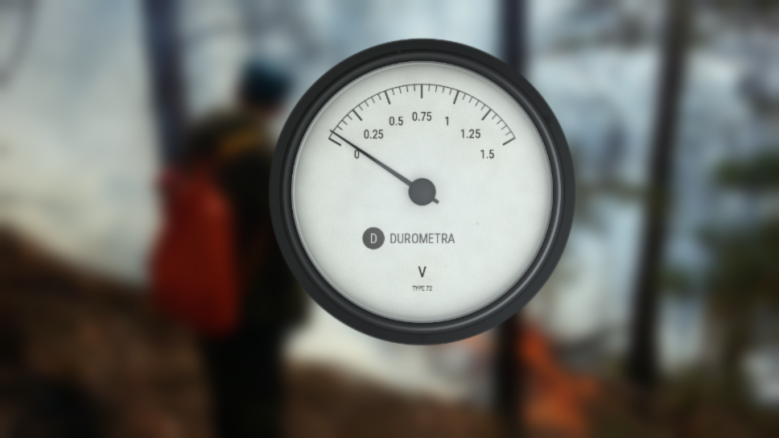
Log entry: 0.05 (V)
